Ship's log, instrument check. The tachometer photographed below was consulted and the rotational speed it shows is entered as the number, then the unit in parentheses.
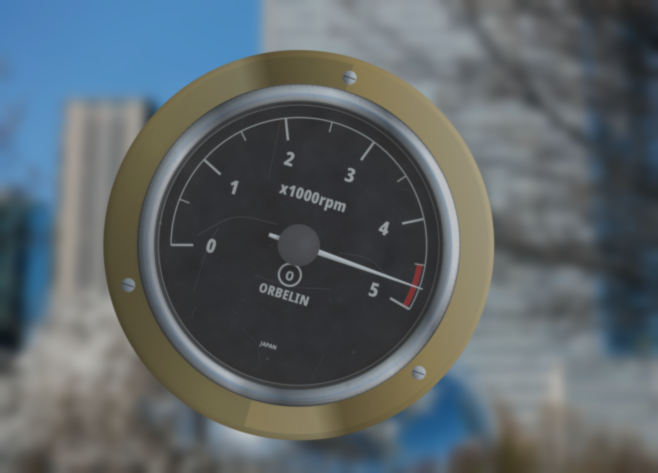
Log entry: 4750 (rpm)
